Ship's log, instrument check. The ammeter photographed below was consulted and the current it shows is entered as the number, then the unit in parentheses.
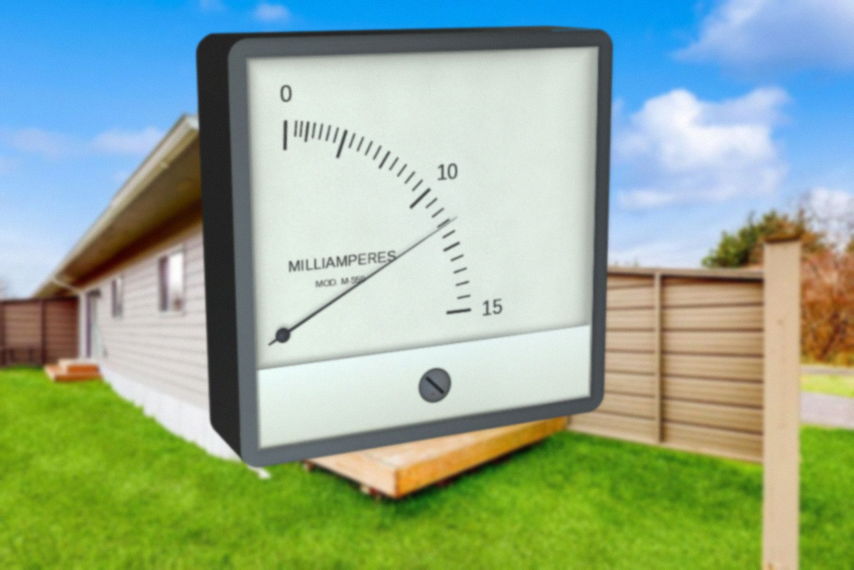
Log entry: 11.5 (mA)
